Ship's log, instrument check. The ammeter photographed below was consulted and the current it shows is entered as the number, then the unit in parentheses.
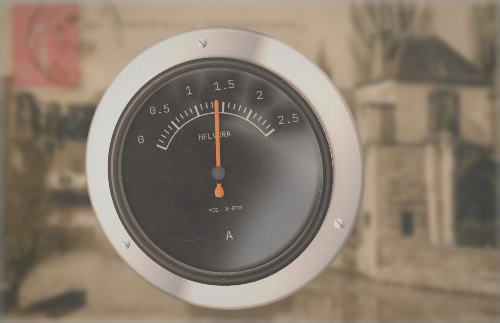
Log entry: 1.4 (A)
